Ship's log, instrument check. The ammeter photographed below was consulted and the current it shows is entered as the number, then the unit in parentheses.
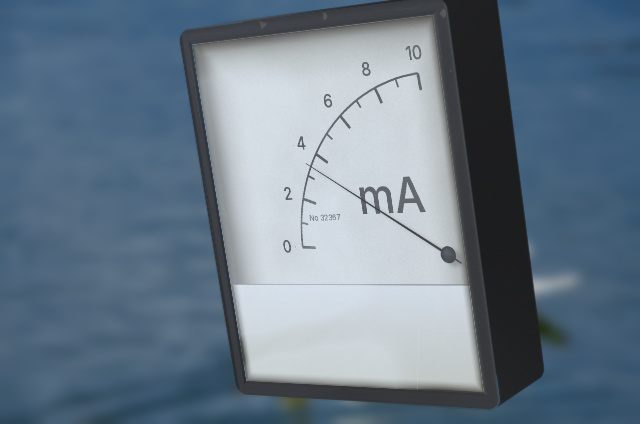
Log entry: 3.5 (mA)
